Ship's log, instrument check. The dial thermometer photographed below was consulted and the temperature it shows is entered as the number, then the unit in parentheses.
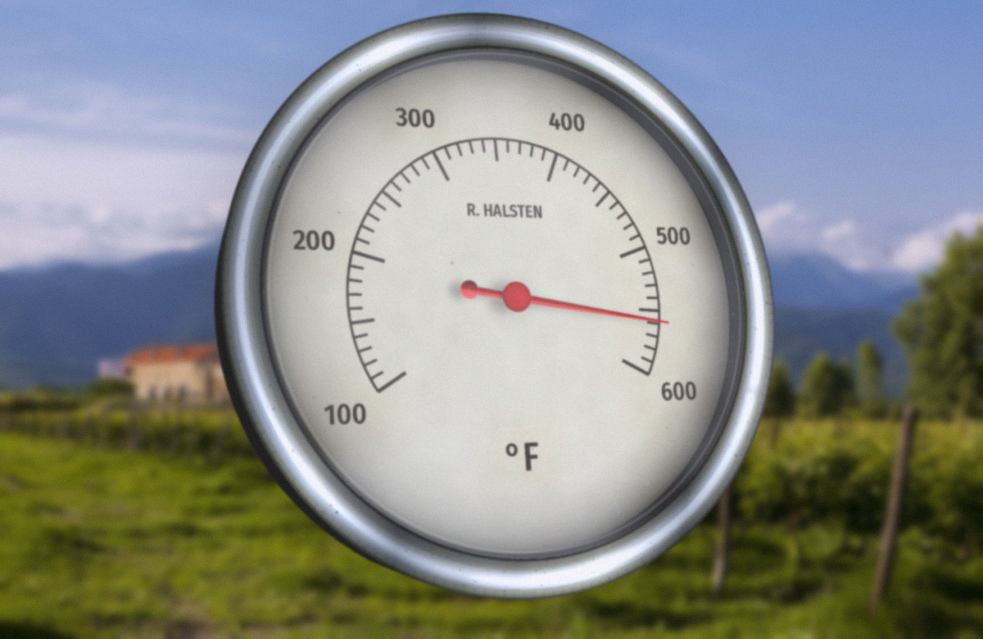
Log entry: 560 (°F)
